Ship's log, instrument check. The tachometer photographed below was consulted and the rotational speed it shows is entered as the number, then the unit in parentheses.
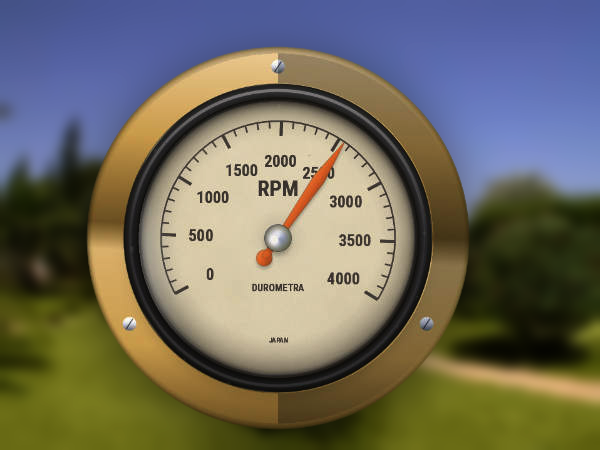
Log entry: 2550 (rpm)
